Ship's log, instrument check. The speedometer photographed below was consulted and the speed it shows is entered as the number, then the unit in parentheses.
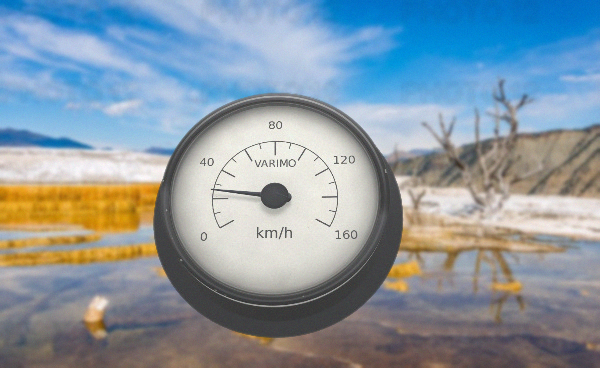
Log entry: 25 (km/h)
